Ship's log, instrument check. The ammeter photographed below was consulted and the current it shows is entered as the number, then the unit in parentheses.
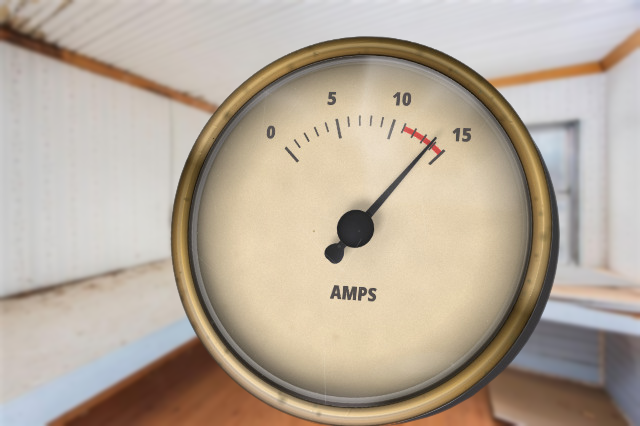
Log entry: 14 (A)
